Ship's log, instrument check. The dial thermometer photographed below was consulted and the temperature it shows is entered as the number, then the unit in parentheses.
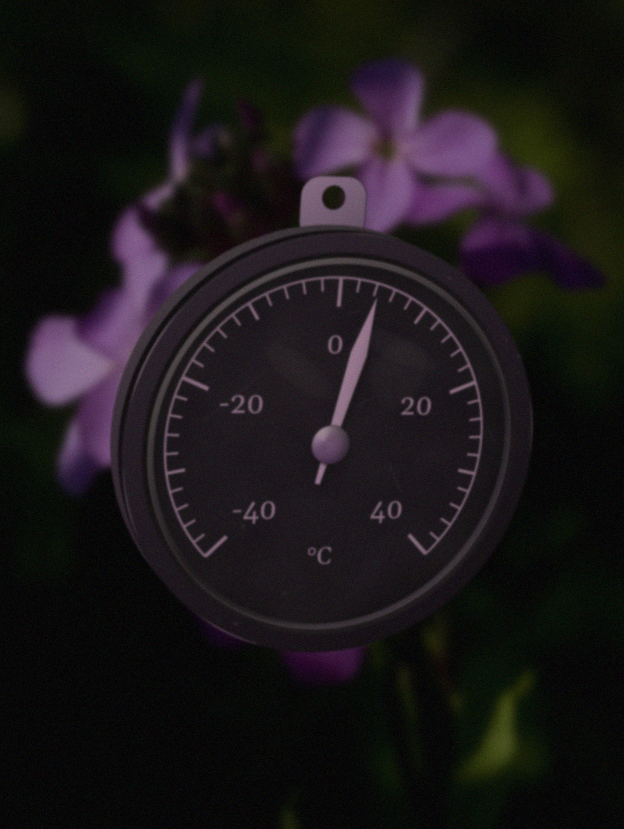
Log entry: 4 (°C)
